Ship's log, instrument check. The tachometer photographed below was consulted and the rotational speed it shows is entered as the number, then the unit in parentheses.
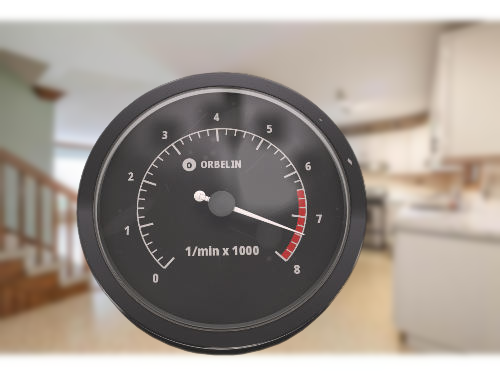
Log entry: 7400 (rpm)
